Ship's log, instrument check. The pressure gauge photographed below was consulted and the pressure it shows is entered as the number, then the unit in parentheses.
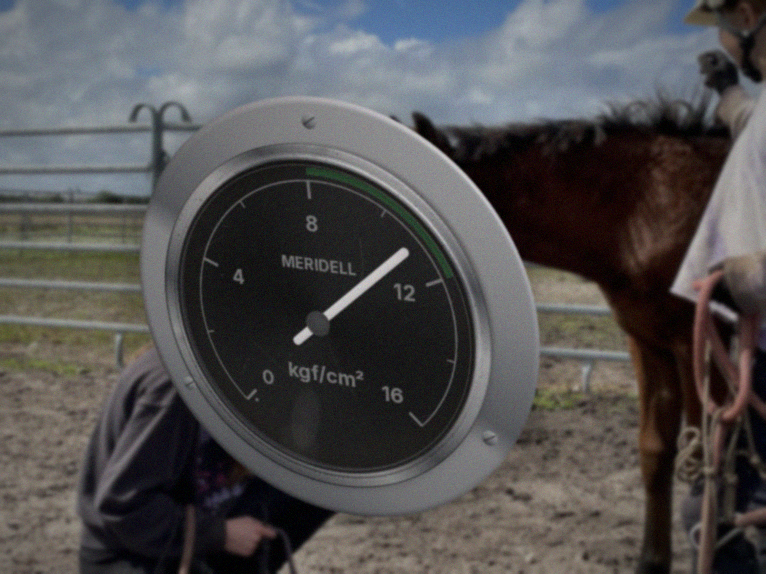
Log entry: 11 (kg/cm²)
